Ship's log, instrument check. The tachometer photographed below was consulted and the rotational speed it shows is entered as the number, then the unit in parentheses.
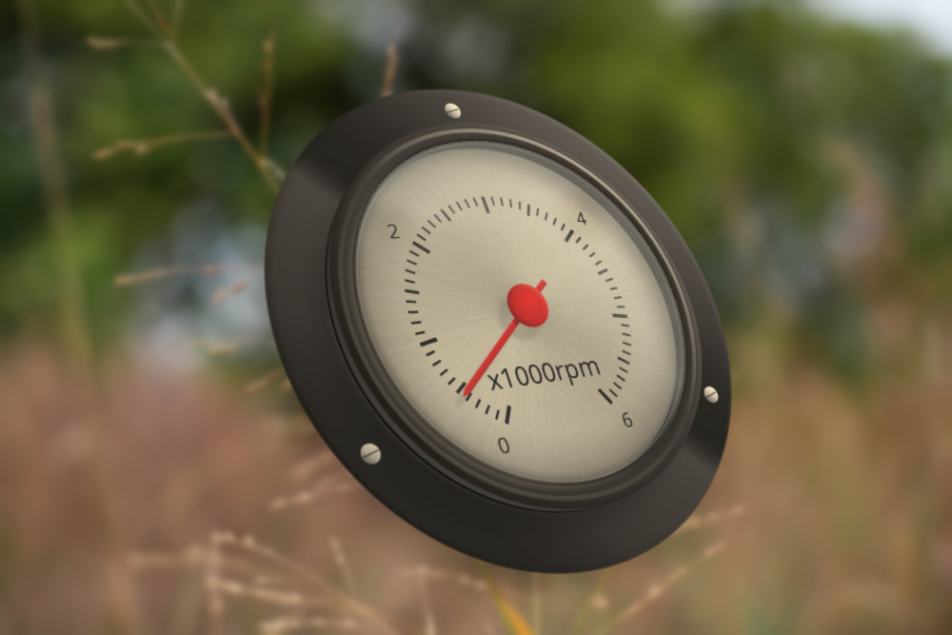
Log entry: 450 (rpm)
